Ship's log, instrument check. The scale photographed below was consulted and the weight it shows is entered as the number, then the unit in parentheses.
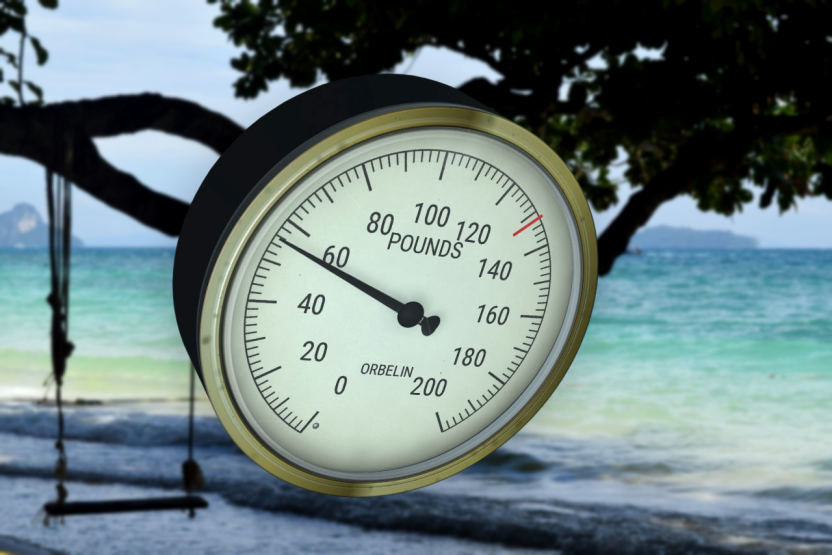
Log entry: 56 (lb)
